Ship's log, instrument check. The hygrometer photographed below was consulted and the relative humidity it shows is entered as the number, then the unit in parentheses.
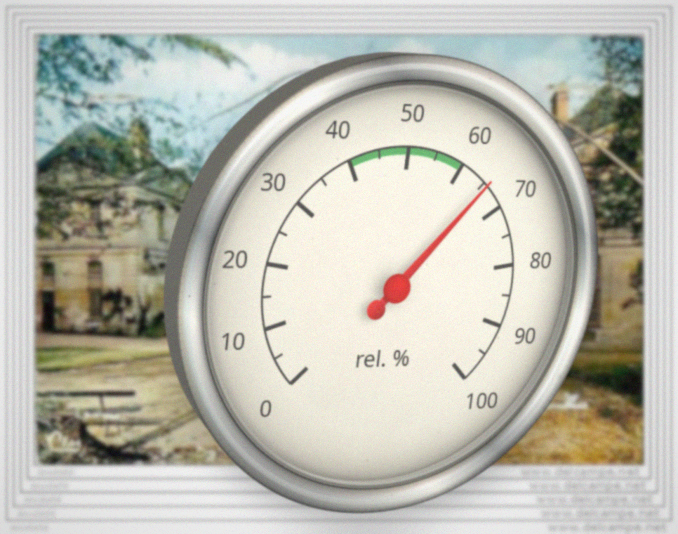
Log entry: 65 (%)
